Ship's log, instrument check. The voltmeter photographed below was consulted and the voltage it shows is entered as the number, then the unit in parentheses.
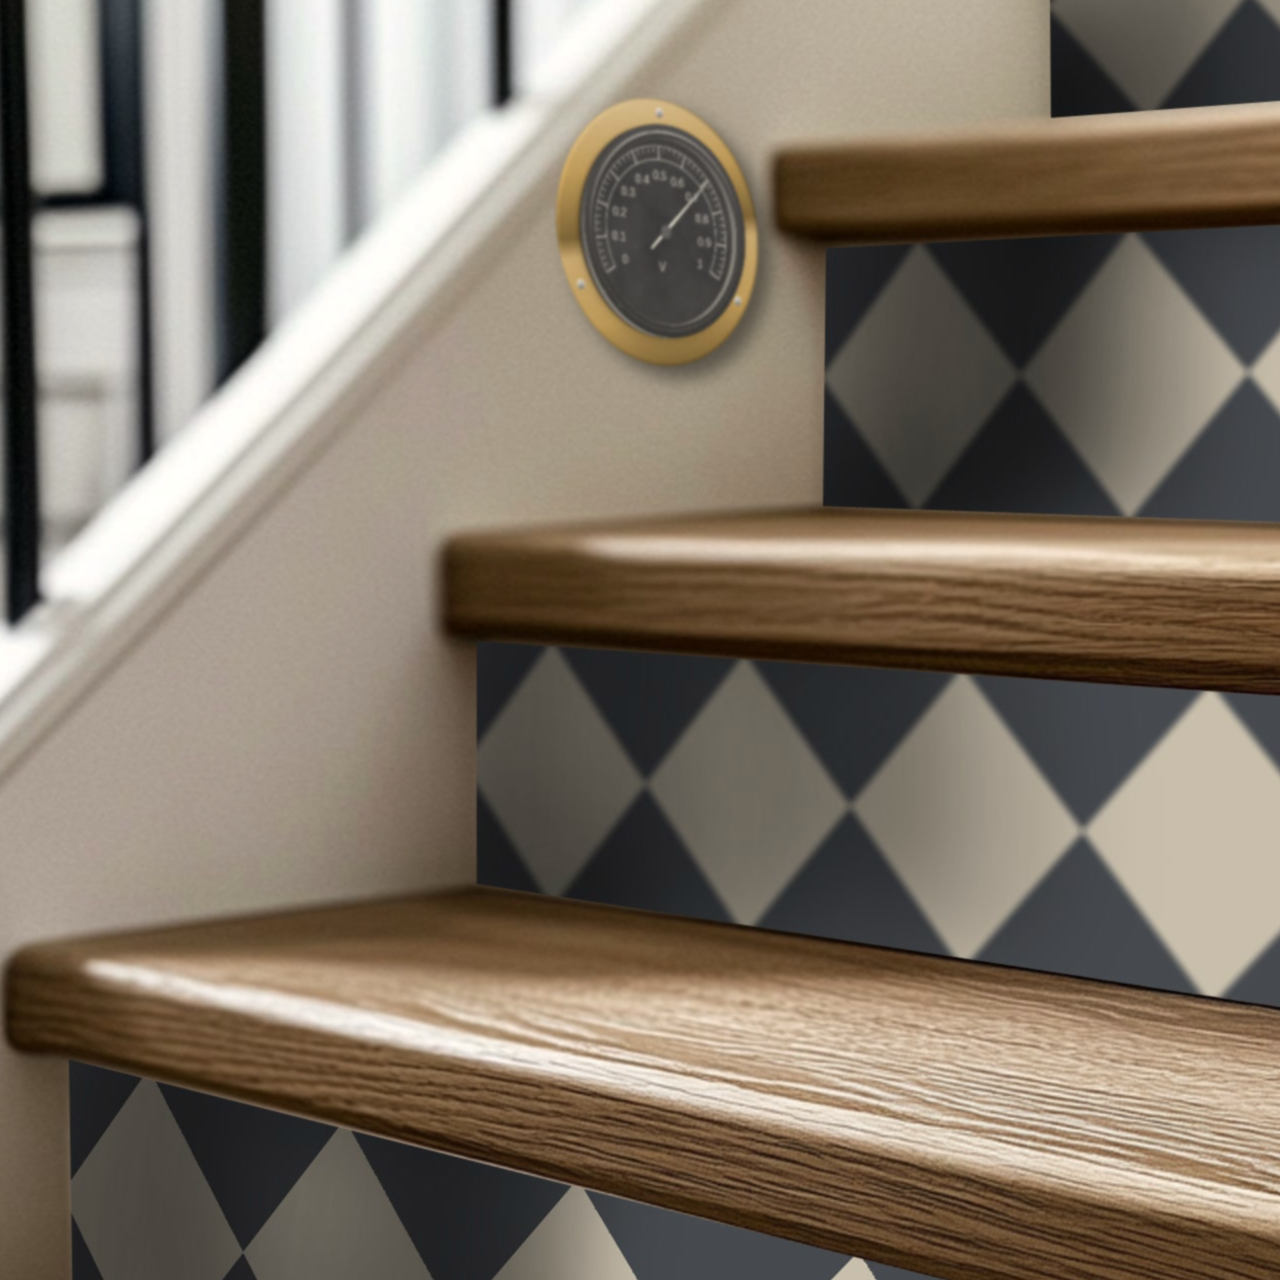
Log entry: 0.7 (V)
